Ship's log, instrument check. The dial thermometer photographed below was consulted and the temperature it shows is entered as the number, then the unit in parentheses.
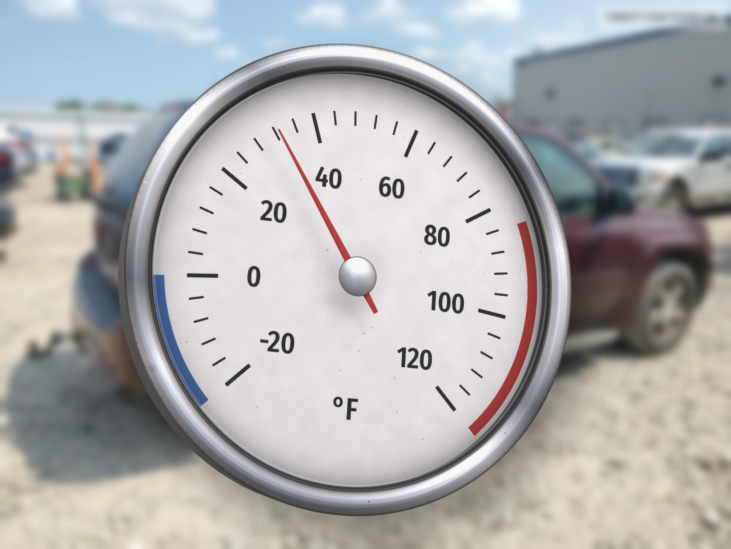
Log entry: 32 (°F)
